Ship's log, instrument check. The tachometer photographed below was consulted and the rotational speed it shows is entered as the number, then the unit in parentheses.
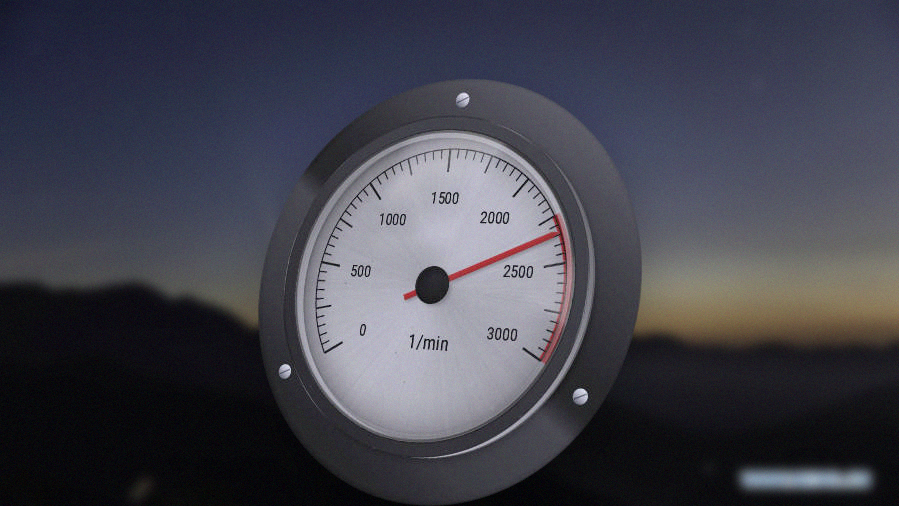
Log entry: 2350 (rpm)
